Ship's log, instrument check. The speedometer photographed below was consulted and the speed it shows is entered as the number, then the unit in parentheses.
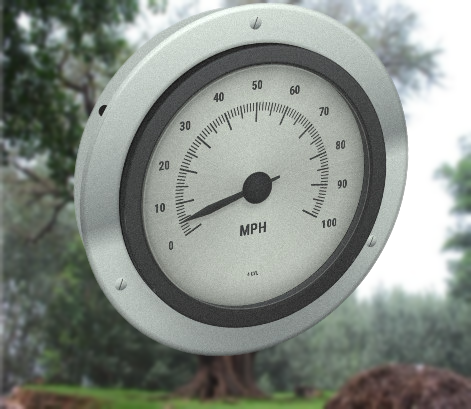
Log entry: 5 (mph)
